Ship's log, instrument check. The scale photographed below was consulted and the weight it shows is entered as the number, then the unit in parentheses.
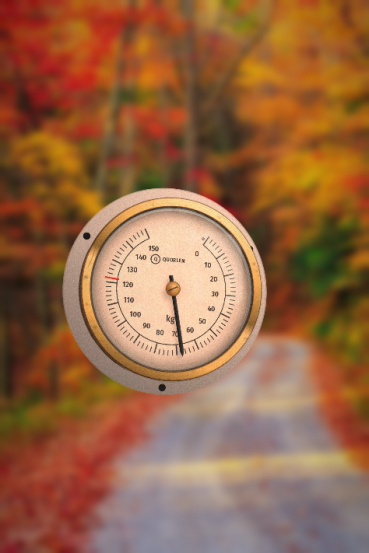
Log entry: 68 (kg)
